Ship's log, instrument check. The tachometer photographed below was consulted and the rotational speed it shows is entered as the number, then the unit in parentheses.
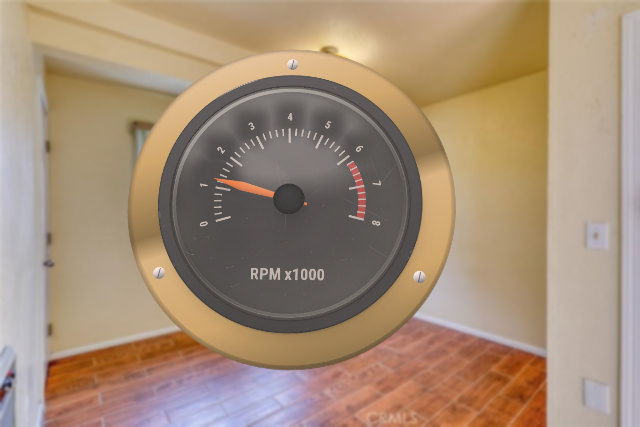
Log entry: 1200 (rpm)
